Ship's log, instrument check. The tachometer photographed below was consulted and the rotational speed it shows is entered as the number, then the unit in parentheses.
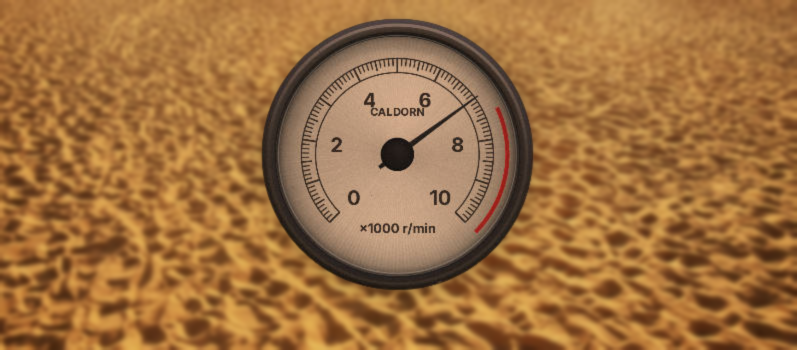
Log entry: 7000 (rpm)
